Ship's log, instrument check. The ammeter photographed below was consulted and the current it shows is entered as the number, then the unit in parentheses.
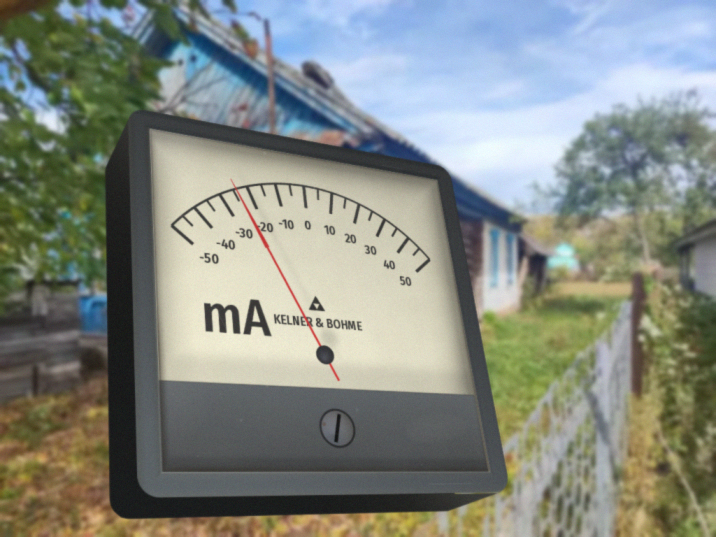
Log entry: -25 (mA)
